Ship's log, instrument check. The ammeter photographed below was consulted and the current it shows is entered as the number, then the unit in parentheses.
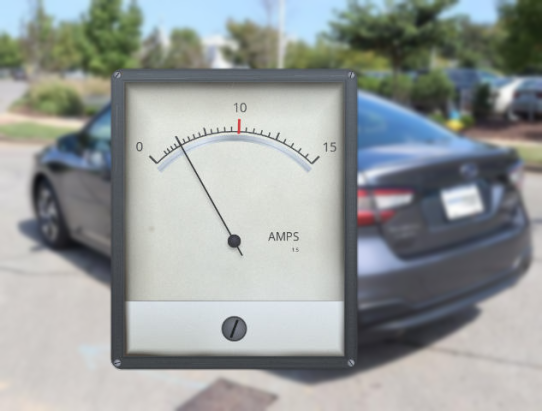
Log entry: 5 (A)
